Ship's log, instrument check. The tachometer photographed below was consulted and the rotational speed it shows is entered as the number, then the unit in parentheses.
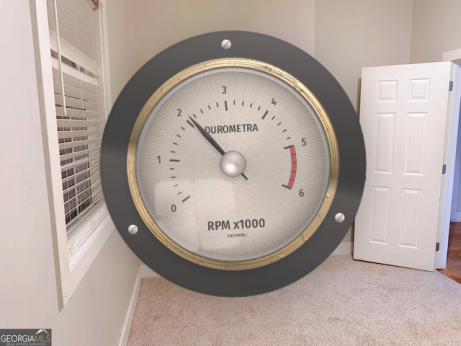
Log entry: 2100 (rpm)
